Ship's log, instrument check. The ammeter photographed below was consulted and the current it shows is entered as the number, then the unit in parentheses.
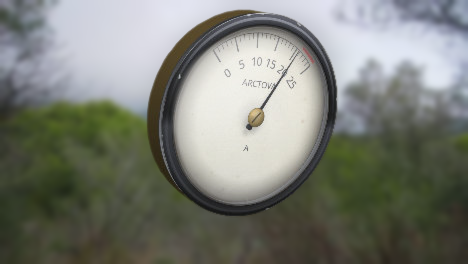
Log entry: 20 (A)
